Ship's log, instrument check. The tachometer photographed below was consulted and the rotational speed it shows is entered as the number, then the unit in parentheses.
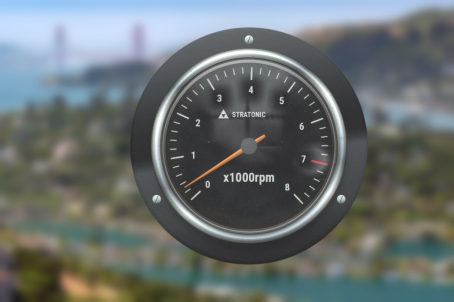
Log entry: 300 (rpm)
